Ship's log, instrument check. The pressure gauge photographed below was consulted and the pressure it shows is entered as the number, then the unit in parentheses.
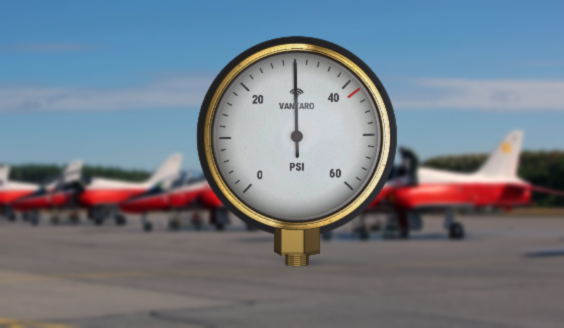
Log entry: 30 (psi)
